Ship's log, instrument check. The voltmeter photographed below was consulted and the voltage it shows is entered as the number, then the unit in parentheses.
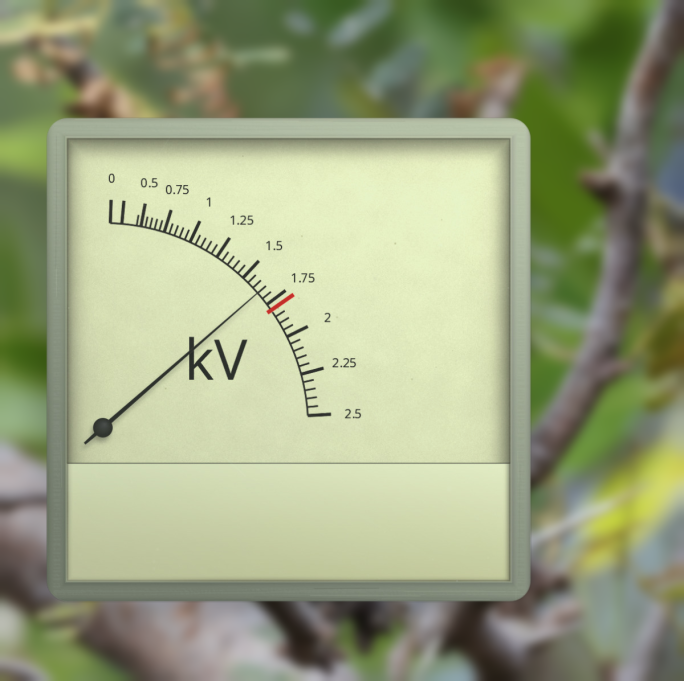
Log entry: 1.65 (kV)
